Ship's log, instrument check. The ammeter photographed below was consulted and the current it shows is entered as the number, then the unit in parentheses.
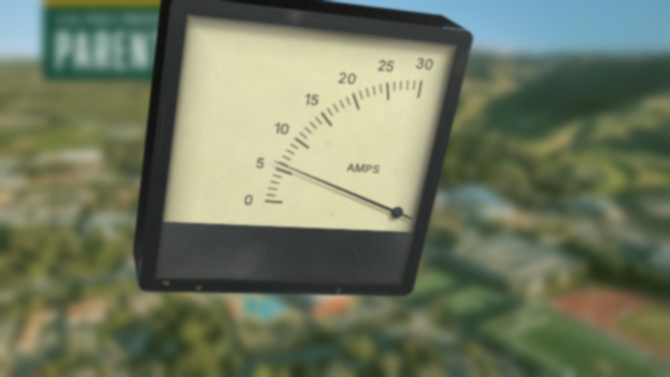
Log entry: 6 (A)
